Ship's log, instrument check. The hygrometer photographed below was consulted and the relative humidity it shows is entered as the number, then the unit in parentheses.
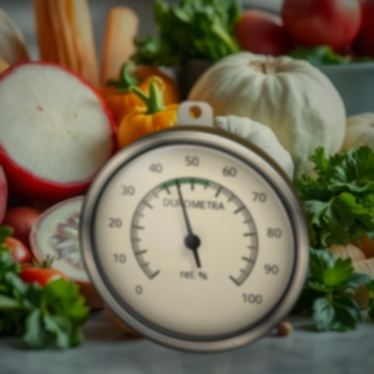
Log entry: 45 (%)
